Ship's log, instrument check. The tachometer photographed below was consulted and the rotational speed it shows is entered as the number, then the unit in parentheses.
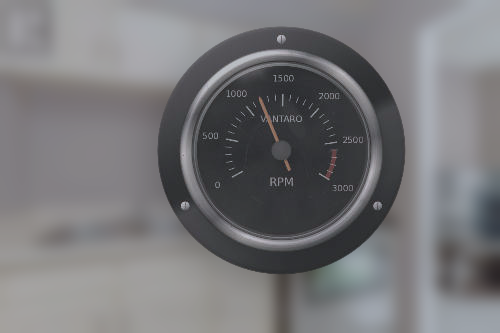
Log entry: 1200 (rpm)
